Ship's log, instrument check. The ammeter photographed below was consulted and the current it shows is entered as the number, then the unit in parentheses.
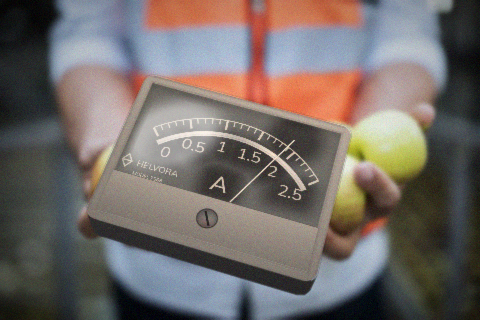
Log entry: 1.9 (A)
